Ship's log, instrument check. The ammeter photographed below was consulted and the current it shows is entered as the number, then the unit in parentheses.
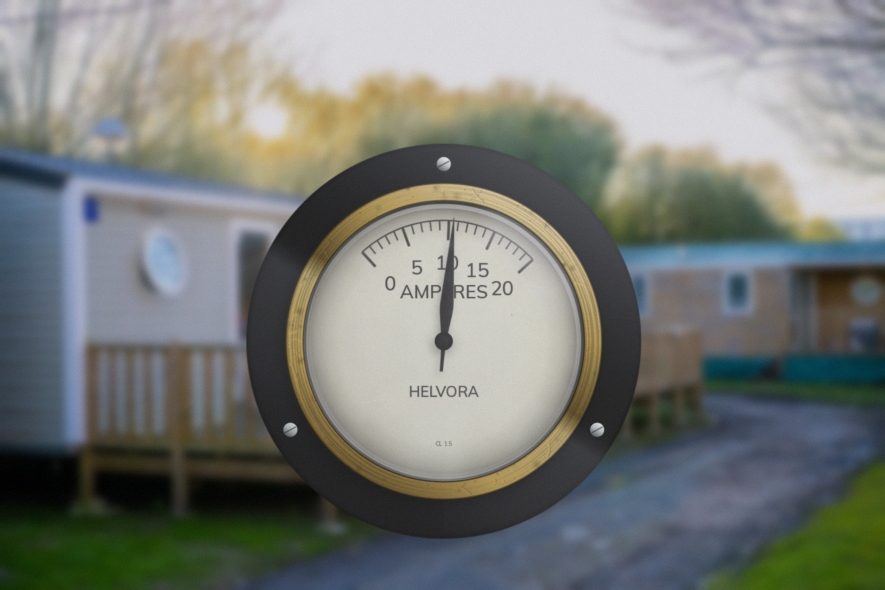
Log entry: 10.5 (A)
